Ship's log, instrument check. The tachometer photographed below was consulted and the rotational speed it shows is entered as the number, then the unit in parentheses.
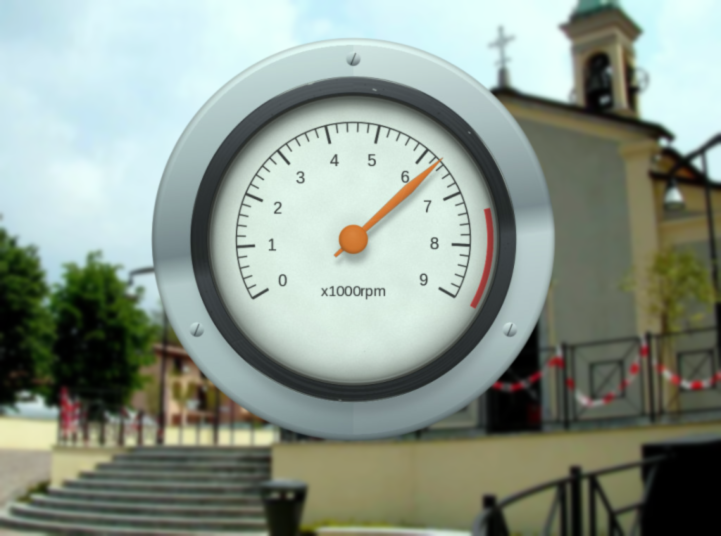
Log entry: 6300 (rpm)
